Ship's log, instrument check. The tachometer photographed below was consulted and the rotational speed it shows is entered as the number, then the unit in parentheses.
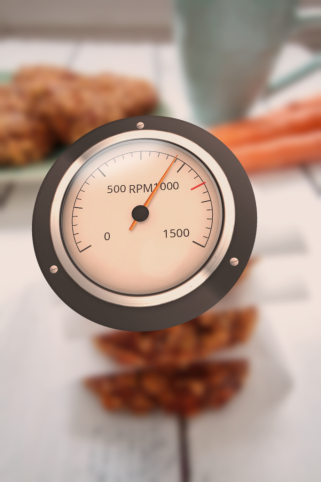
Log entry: 950 (rpm)
